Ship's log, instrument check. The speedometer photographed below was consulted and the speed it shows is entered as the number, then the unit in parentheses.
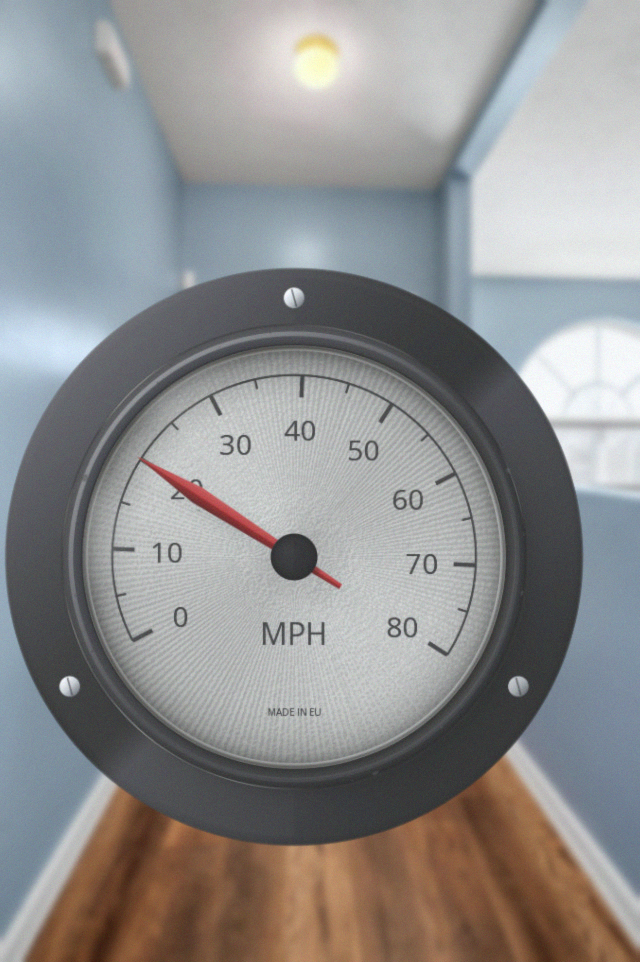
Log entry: 20 (mph)
